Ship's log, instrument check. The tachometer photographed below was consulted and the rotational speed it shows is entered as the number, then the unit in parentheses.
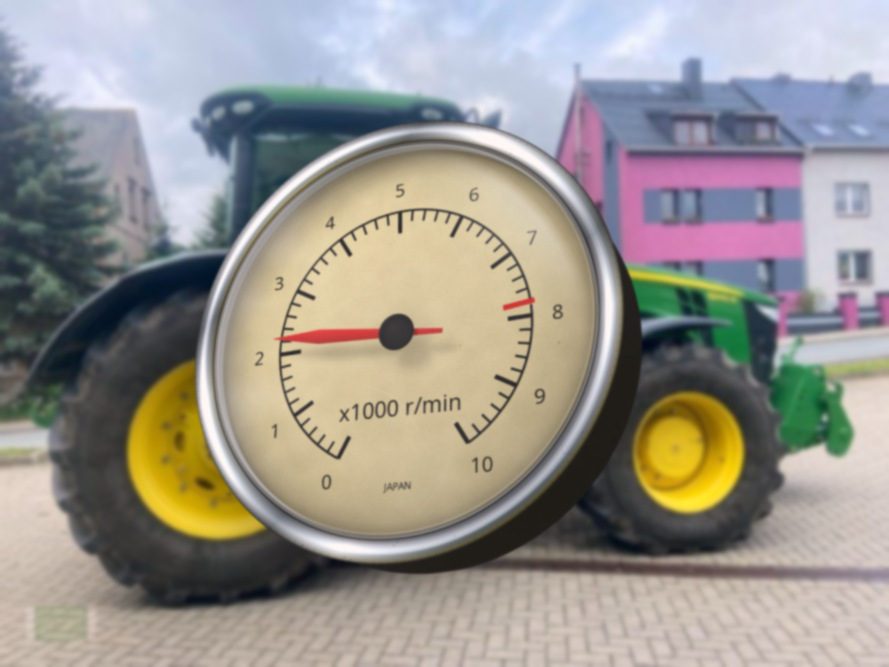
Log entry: 2200 (rpm)
